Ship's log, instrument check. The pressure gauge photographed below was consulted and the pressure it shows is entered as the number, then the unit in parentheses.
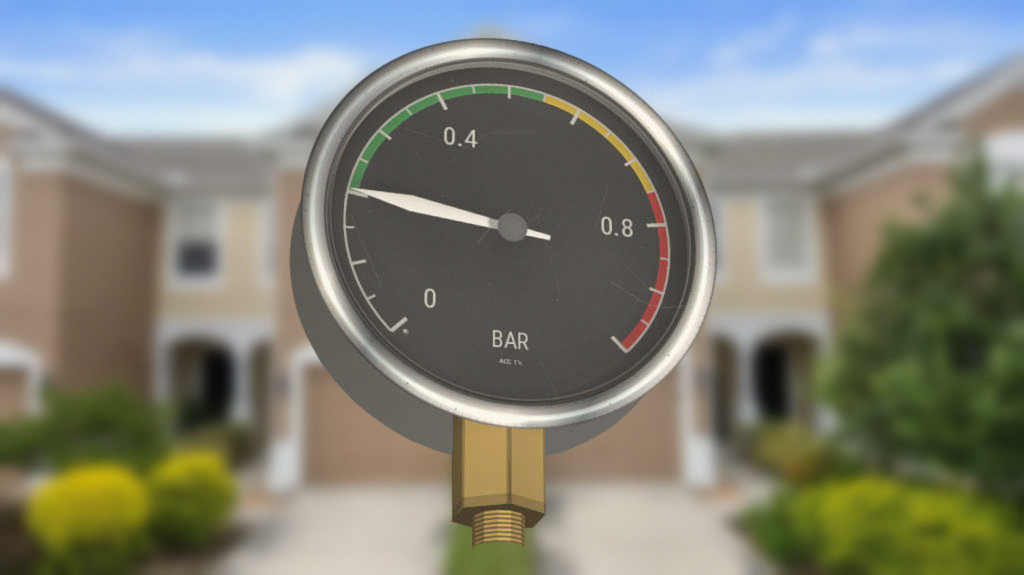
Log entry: 0.2 (bar)
